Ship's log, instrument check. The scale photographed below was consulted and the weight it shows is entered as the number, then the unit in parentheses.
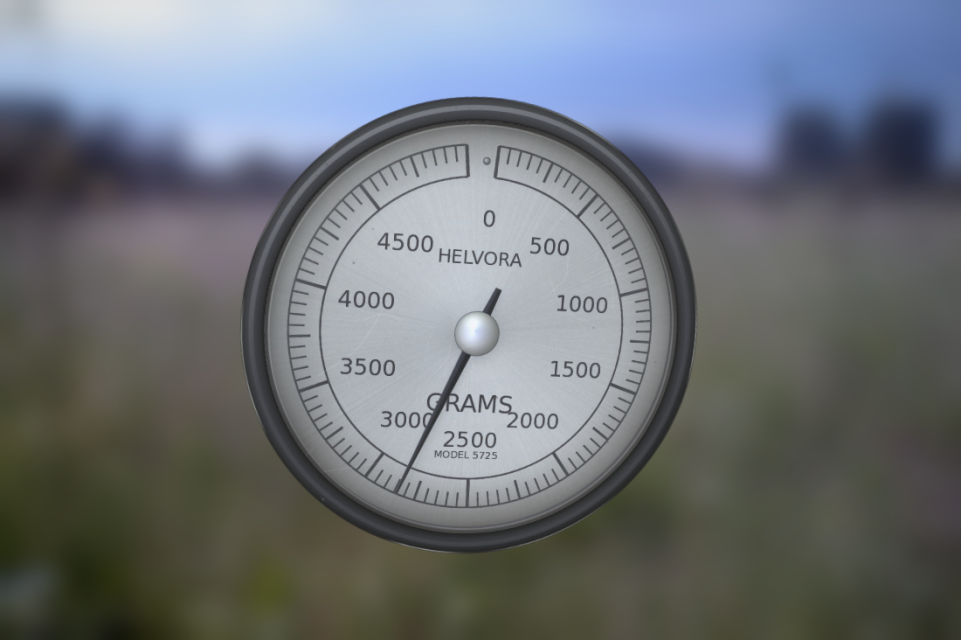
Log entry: 2850 (g)
